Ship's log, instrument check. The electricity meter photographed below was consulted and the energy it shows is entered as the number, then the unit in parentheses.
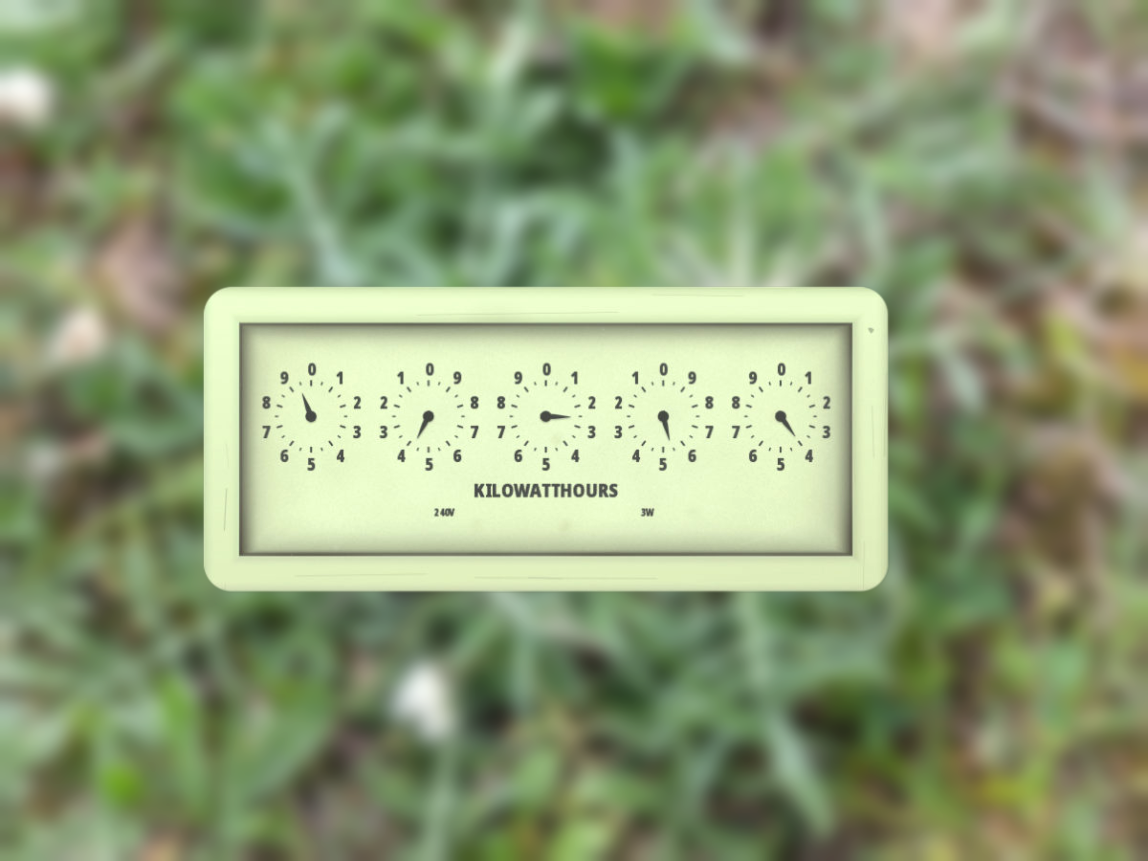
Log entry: 94254 (kWh)
